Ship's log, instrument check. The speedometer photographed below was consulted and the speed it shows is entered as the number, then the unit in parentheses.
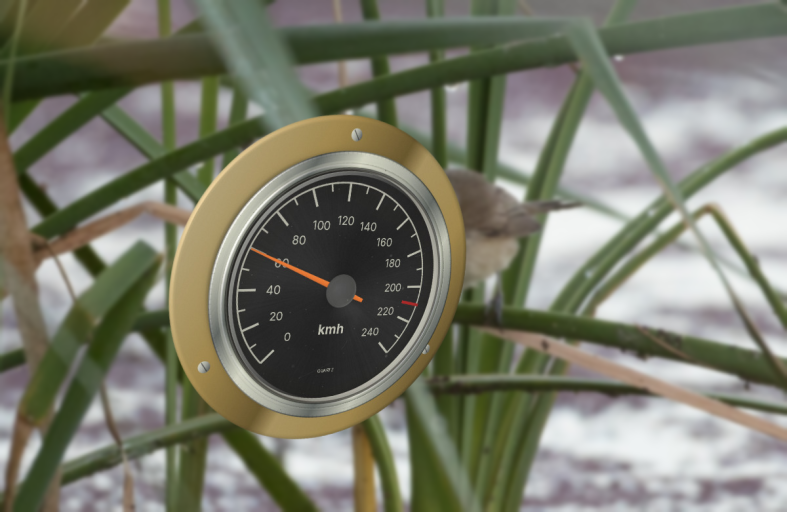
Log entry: 60 (km/h)
